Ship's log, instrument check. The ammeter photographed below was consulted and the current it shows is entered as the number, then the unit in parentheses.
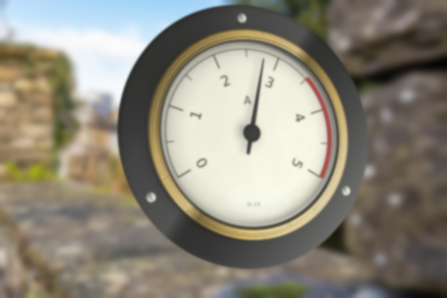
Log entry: 2.75 (A)
